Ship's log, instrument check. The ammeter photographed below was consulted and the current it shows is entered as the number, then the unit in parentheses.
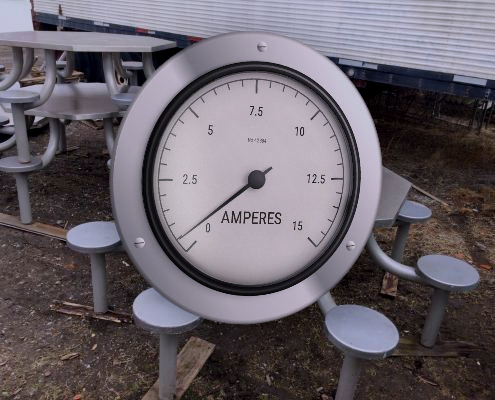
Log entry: 0.5 (A)
